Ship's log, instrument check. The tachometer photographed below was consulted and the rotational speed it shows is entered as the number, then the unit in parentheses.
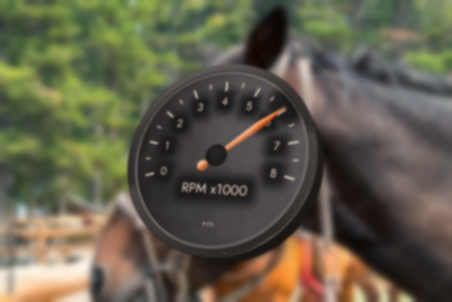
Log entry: 6000 (rpm)
